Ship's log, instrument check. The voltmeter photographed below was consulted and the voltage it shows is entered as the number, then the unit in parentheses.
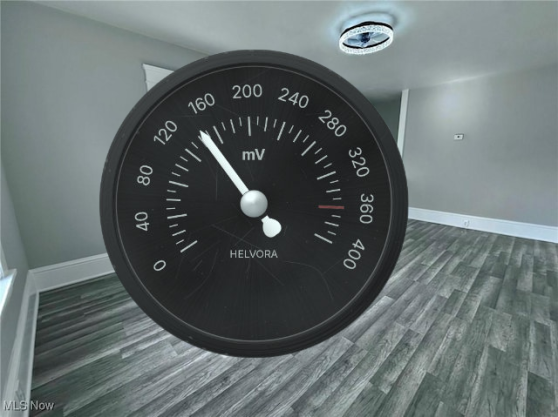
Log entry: 145 (mV)
